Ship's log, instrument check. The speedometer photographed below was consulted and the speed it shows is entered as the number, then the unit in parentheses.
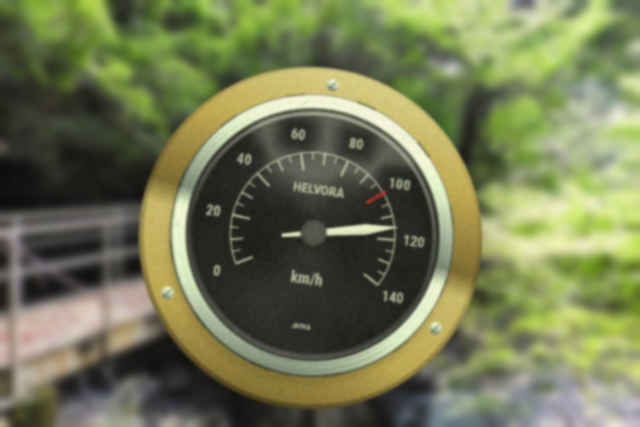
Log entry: 115 (km/h)
